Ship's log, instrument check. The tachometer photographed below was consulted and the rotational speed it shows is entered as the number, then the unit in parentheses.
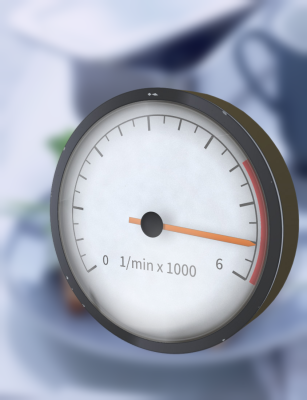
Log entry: 5500 (rpm)
